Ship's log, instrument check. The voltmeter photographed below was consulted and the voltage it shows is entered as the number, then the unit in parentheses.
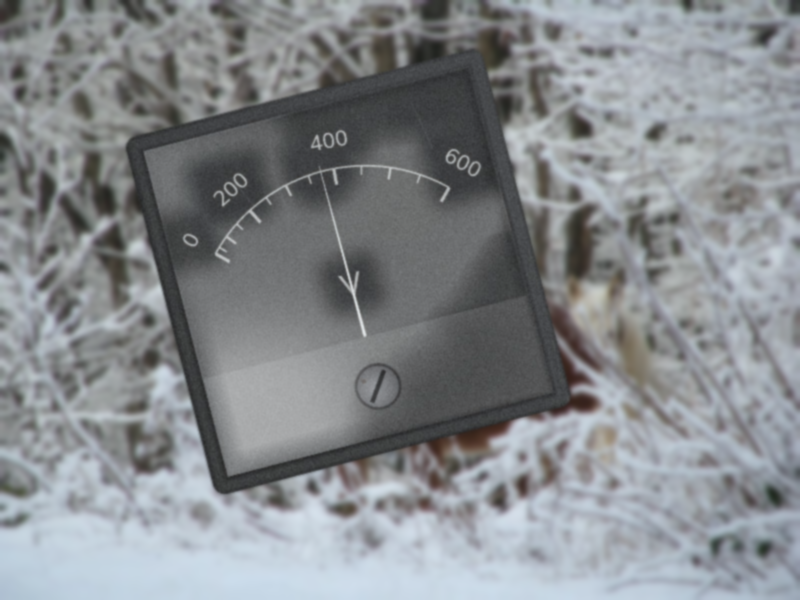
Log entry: 375 (V)
